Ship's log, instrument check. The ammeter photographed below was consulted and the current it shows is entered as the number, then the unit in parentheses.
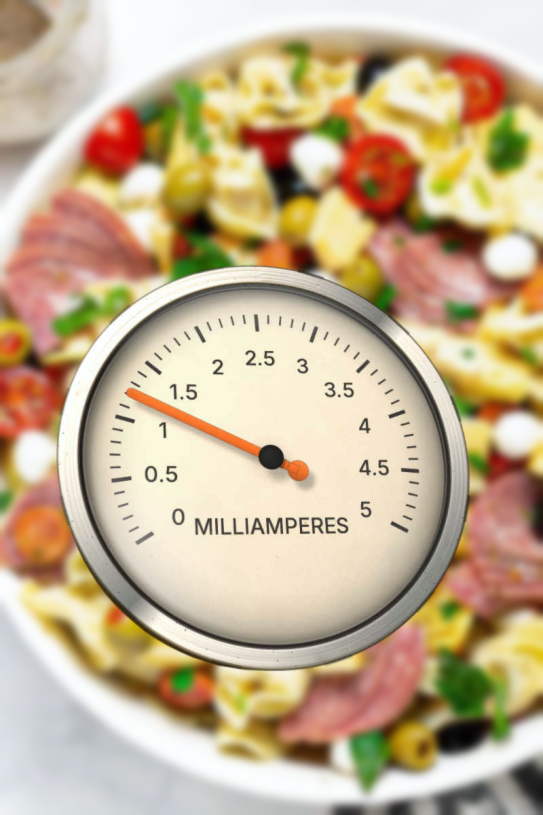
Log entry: 1.2 (mA)
